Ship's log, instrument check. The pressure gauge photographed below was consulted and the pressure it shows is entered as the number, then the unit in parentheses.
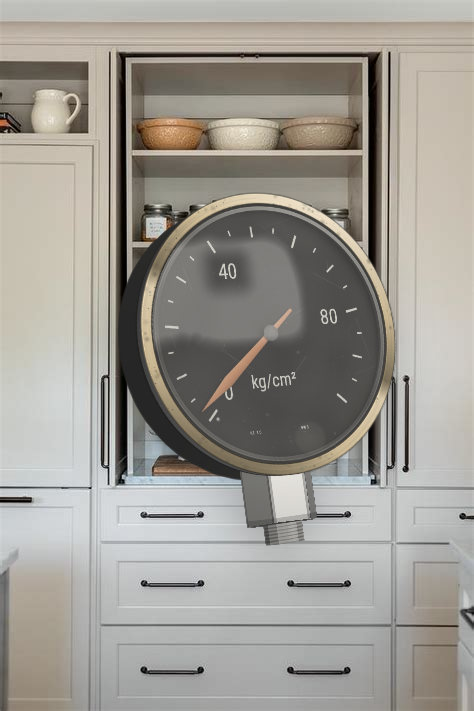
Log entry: 2.5 (kg/cm²)
